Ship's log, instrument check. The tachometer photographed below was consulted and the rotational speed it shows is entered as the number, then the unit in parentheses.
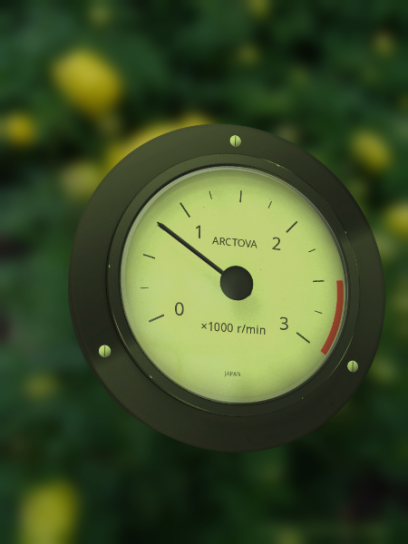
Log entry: 750 (rpm)
